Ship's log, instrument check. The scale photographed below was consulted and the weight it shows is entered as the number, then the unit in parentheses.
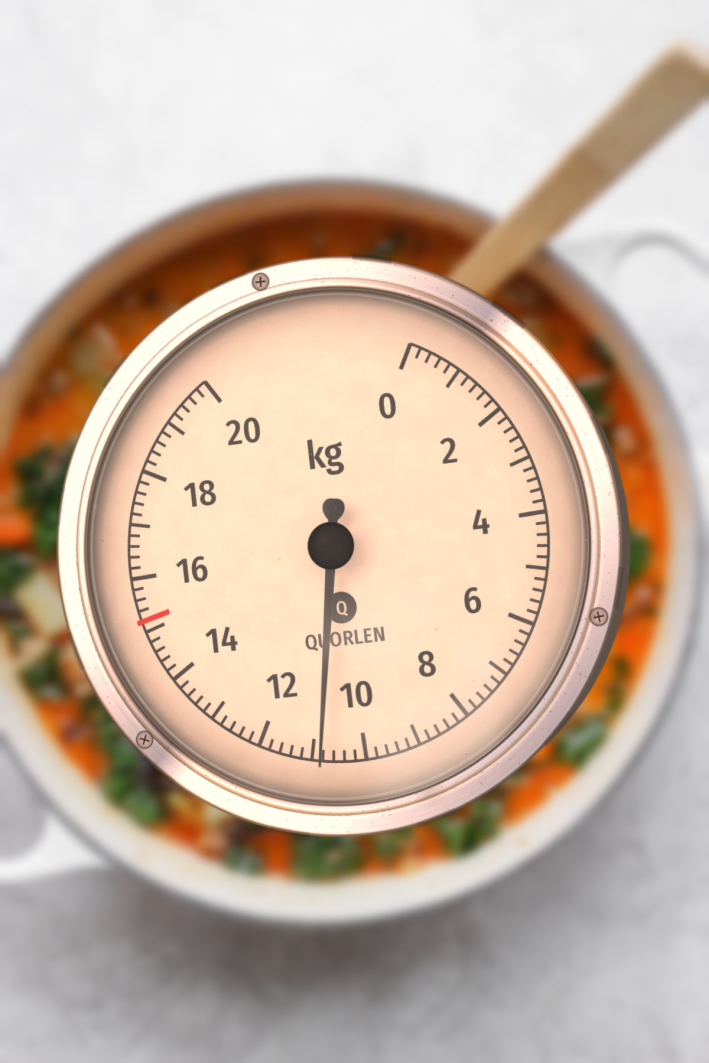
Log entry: 10.8 (kg)
